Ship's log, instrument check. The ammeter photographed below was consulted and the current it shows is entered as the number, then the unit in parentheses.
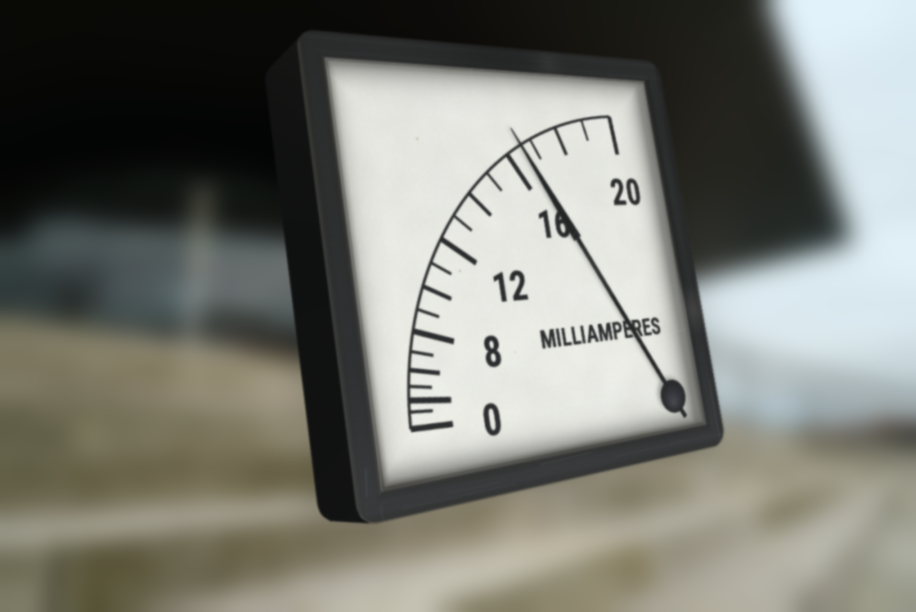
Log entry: 16.5 (mA)
